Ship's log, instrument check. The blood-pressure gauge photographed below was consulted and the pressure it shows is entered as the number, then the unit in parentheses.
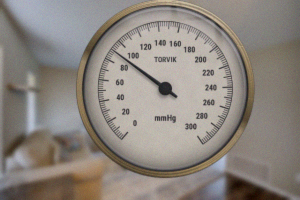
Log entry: 90 (mmHg)
